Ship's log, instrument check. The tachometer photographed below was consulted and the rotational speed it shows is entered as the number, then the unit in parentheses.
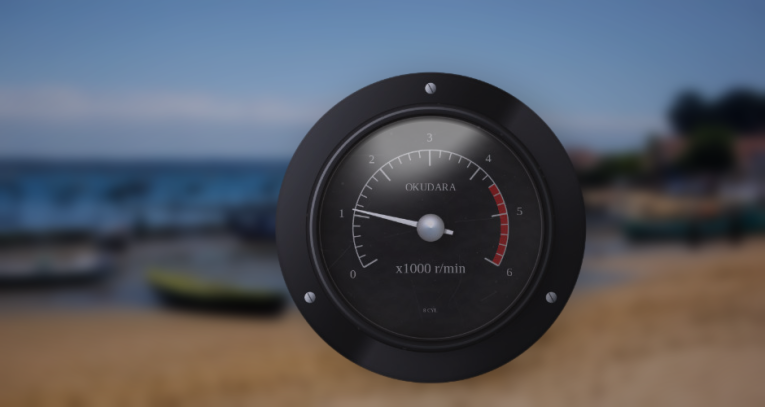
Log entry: 1100 (rpm)
